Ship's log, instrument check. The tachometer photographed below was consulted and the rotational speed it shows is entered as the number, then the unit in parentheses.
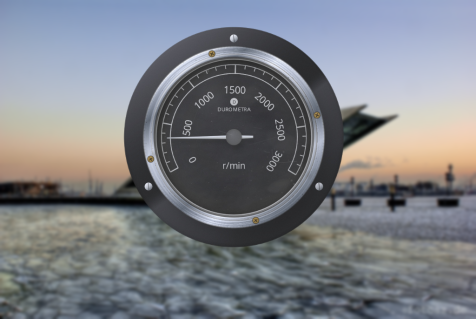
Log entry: 350 (rpm)
